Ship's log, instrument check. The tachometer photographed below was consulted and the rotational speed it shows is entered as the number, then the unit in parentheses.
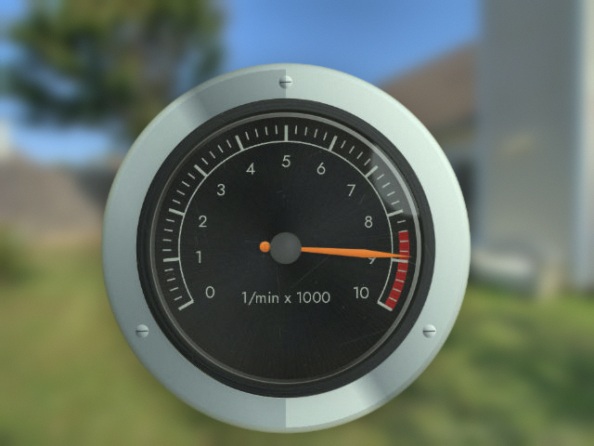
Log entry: 8900 (rpm)
